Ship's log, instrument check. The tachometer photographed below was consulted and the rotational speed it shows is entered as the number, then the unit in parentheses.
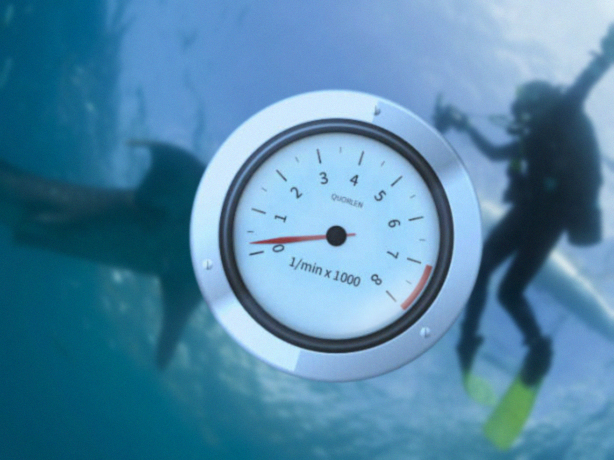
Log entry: 250 (rpm)
